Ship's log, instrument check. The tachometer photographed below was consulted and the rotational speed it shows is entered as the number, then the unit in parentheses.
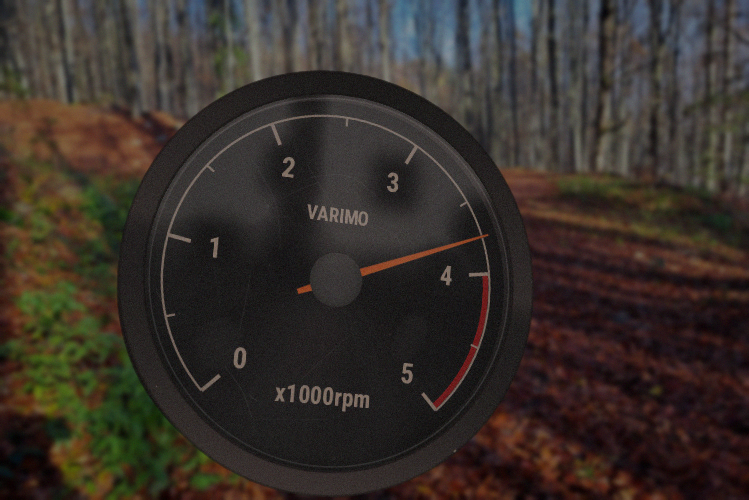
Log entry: 3750 (rpm)
